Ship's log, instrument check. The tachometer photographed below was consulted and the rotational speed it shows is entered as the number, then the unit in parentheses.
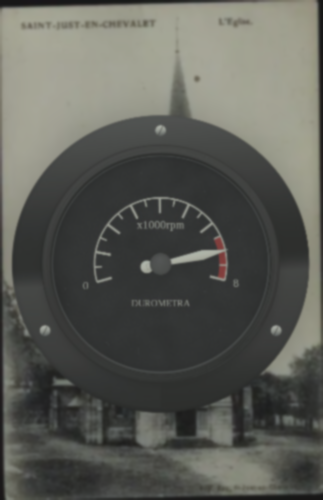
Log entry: 7000 (rpm)
